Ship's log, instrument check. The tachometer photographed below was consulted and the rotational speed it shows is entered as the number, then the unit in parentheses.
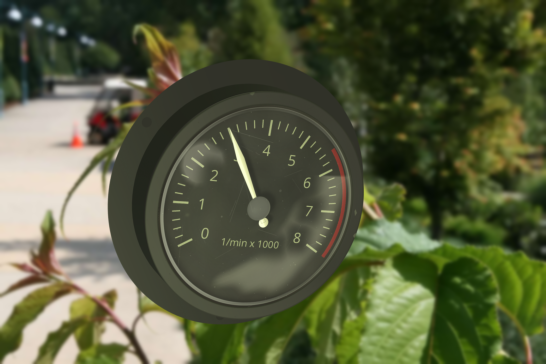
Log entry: 3000 (rpm)
